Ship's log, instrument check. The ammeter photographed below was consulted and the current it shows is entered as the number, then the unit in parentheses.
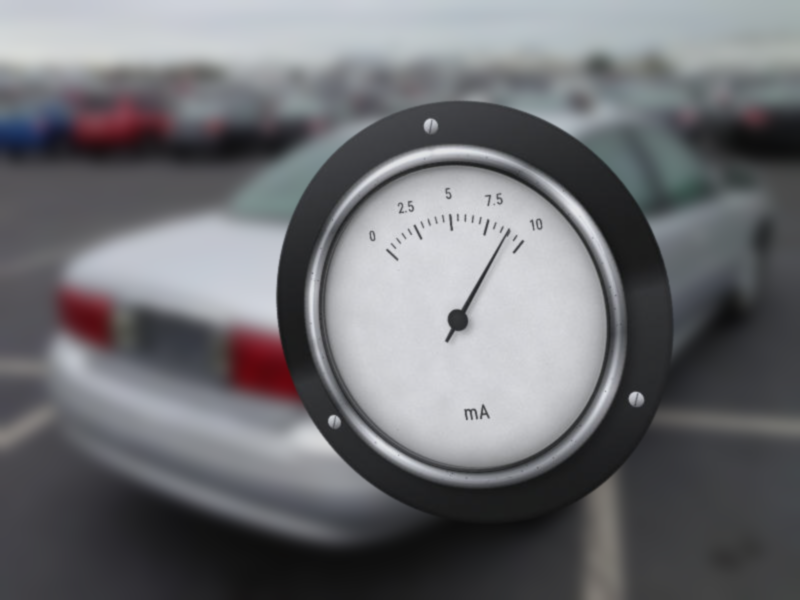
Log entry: 9 (mA)
